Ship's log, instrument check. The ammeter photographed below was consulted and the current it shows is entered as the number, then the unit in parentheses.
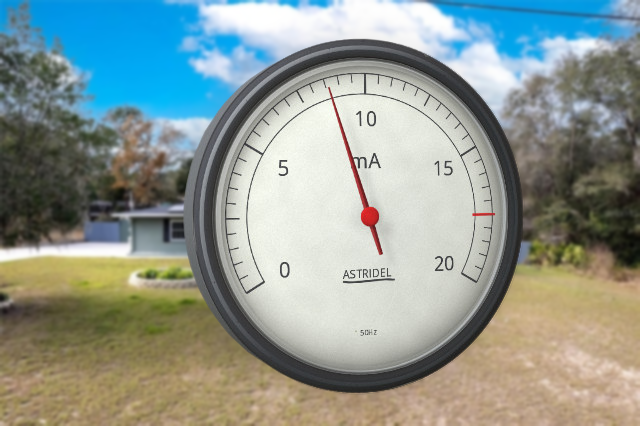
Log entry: 8.5 (mA)
